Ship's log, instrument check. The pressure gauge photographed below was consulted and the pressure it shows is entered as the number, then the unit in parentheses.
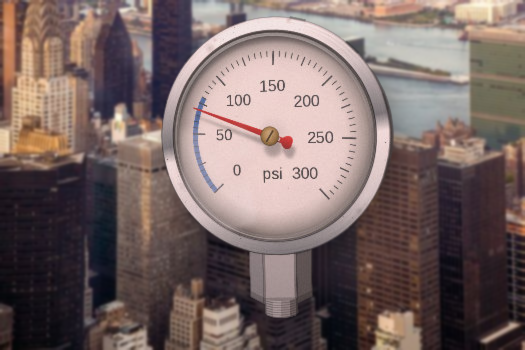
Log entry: 70 (psi)
